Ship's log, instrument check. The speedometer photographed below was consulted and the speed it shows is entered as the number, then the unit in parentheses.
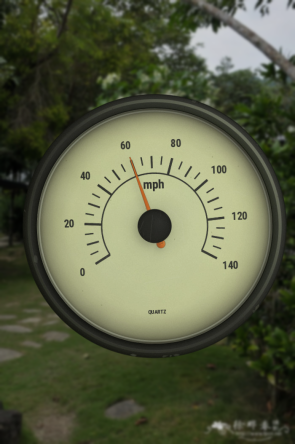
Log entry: 60 (mph)
